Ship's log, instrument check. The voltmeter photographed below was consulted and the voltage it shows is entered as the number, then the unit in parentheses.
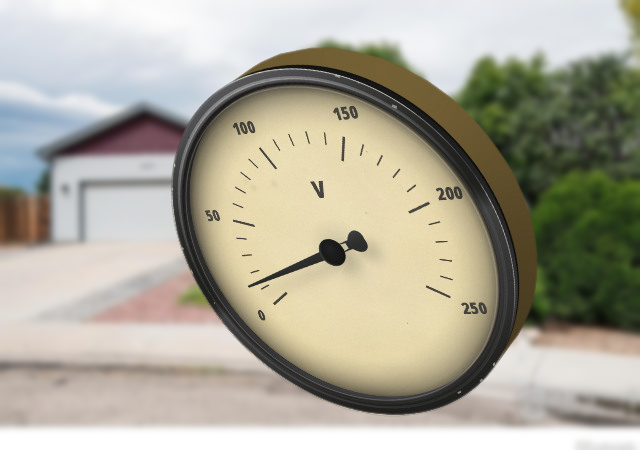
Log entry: 15 (V)
